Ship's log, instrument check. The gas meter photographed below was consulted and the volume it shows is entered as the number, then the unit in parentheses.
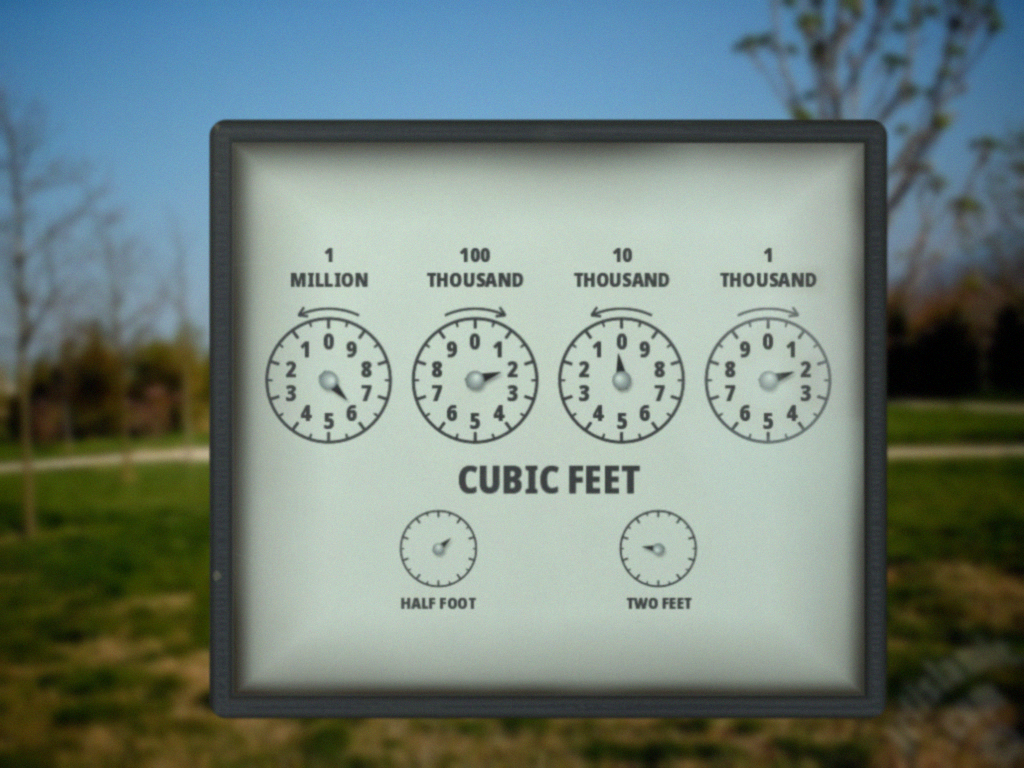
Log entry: 620200 (ft³)
